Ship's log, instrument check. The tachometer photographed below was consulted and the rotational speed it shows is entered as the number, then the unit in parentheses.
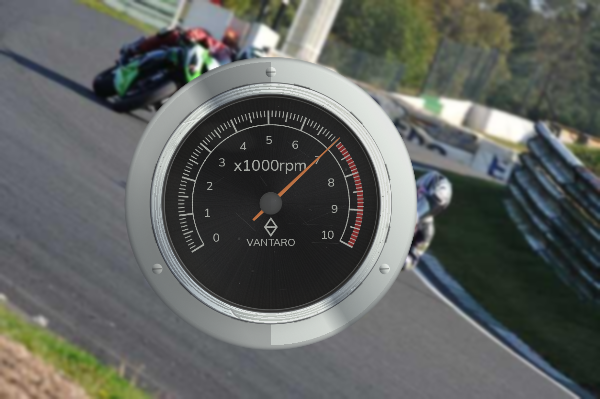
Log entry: 7000 (rpm)
